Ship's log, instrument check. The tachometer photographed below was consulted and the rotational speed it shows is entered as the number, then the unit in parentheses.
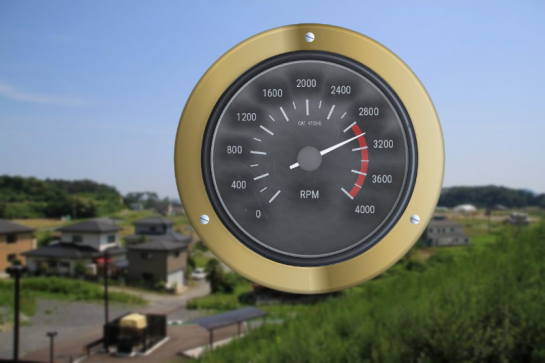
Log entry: 3000 (rpm)
